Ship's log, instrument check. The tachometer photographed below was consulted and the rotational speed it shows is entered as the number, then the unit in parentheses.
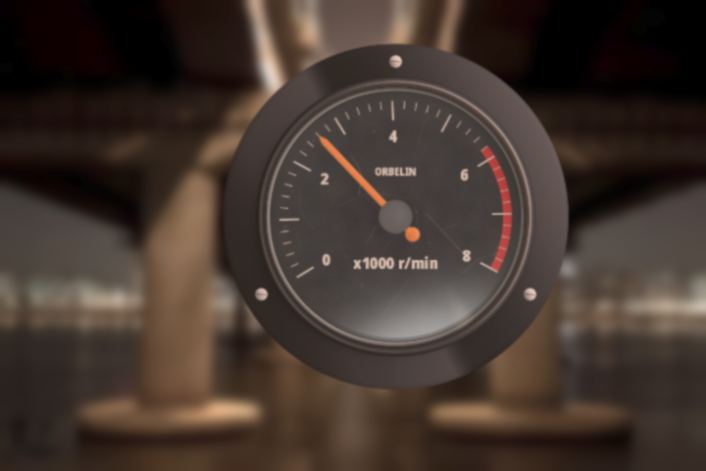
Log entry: 2600 (rpm)
